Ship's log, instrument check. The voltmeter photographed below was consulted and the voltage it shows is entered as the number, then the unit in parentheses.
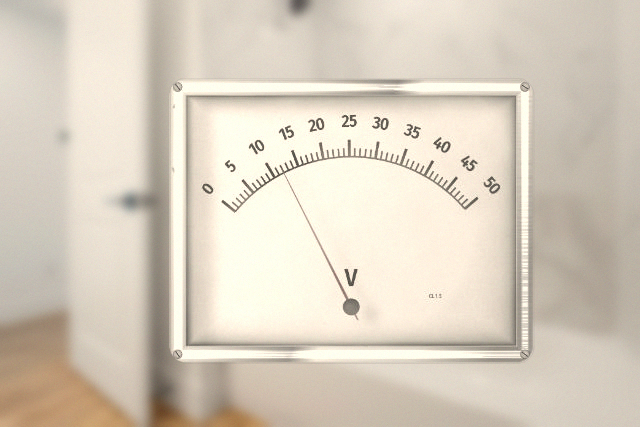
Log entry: 12 (V)
